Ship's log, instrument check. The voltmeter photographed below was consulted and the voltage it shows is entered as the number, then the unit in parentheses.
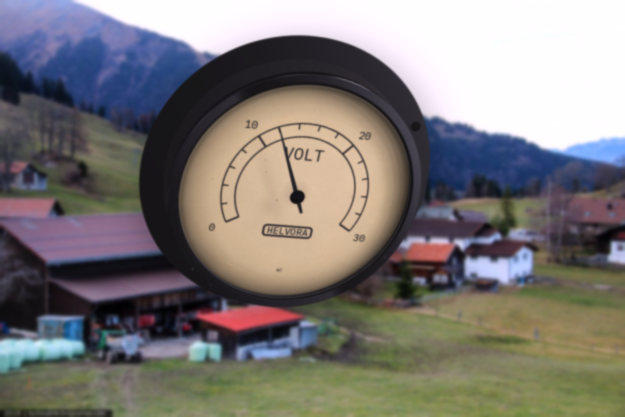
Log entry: 12 (V)
